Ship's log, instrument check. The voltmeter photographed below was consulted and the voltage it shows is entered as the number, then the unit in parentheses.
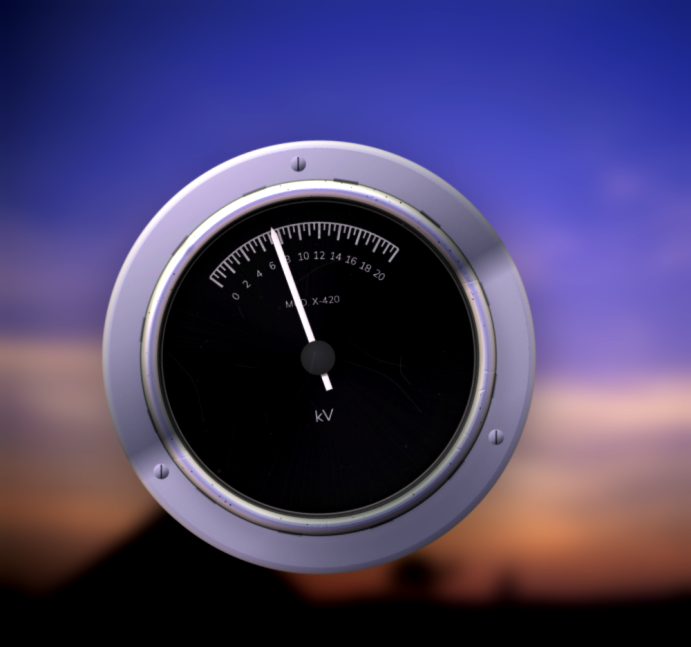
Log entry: 7.5 (kV)
